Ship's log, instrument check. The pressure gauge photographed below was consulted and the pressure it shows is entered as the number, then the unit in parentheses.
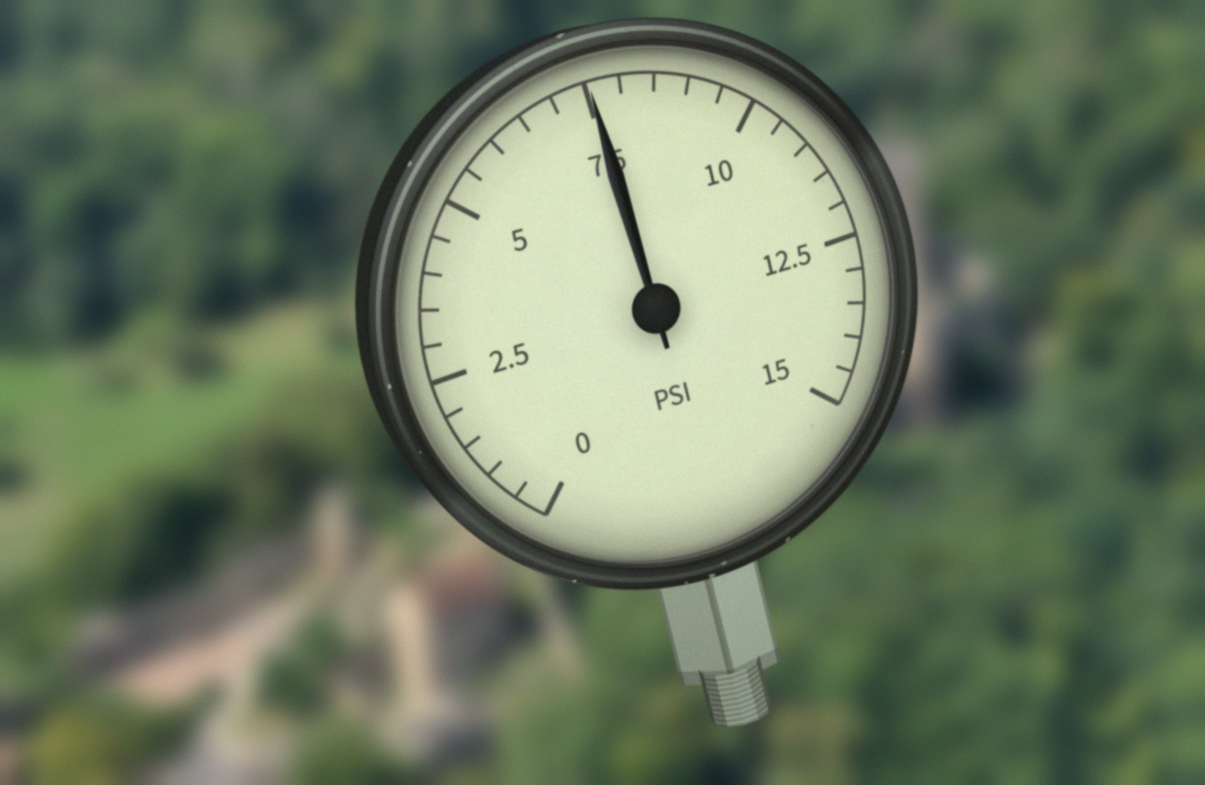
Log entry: 7.5 (psi)
